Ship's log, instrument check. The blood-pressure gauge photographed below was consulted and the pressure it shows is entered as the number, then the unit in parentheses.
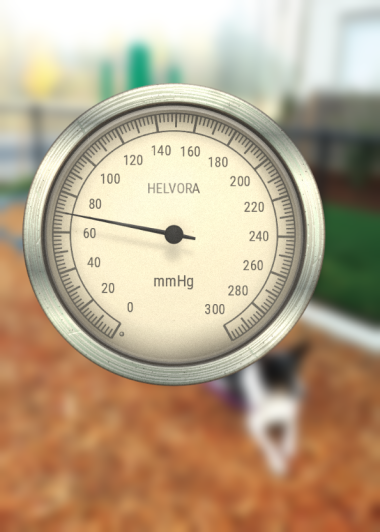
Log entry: 70 (mmHg)
